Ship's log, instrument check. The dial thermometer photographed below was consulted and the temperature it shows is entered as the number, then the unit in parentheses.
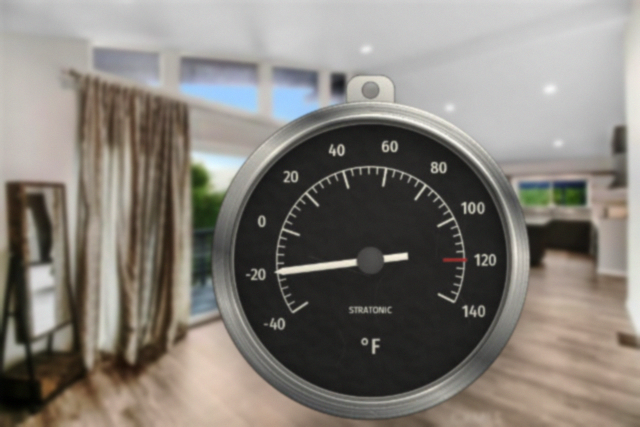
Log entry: -20 (°F)
